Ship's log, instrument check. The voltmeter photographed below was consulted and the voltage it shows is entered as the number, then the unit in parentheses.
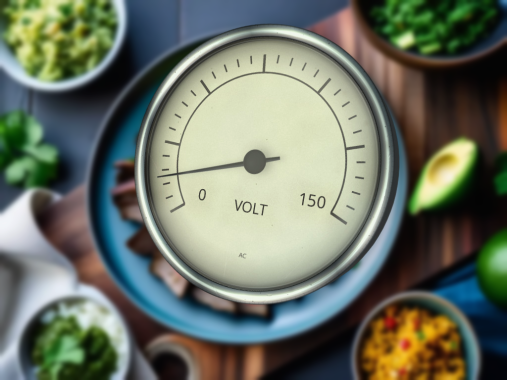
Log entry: 12.5 (V)
